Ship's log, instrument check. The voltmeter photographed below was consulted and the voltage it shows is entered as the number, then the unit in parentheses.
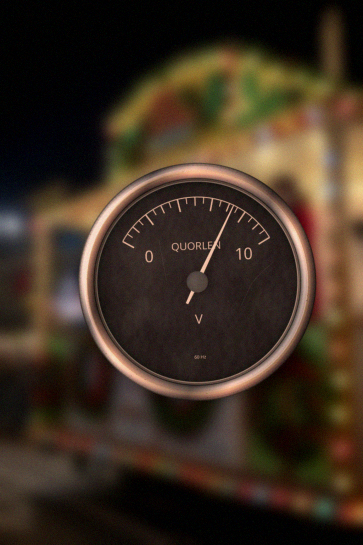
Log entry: 7.25 (V)
